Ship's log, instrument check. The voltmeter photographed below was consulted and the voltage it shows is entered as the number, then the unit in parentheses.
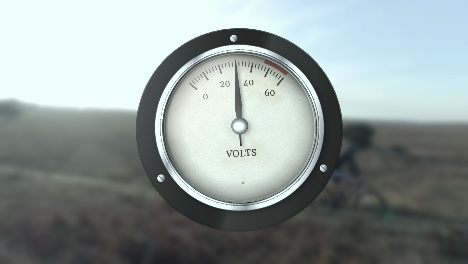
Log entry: 30 (V)
